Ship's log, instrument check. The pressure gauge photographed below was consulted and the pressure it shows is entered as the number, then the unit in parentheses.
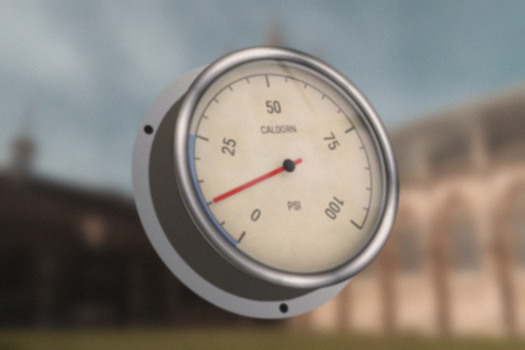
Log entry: 10 (psi)
